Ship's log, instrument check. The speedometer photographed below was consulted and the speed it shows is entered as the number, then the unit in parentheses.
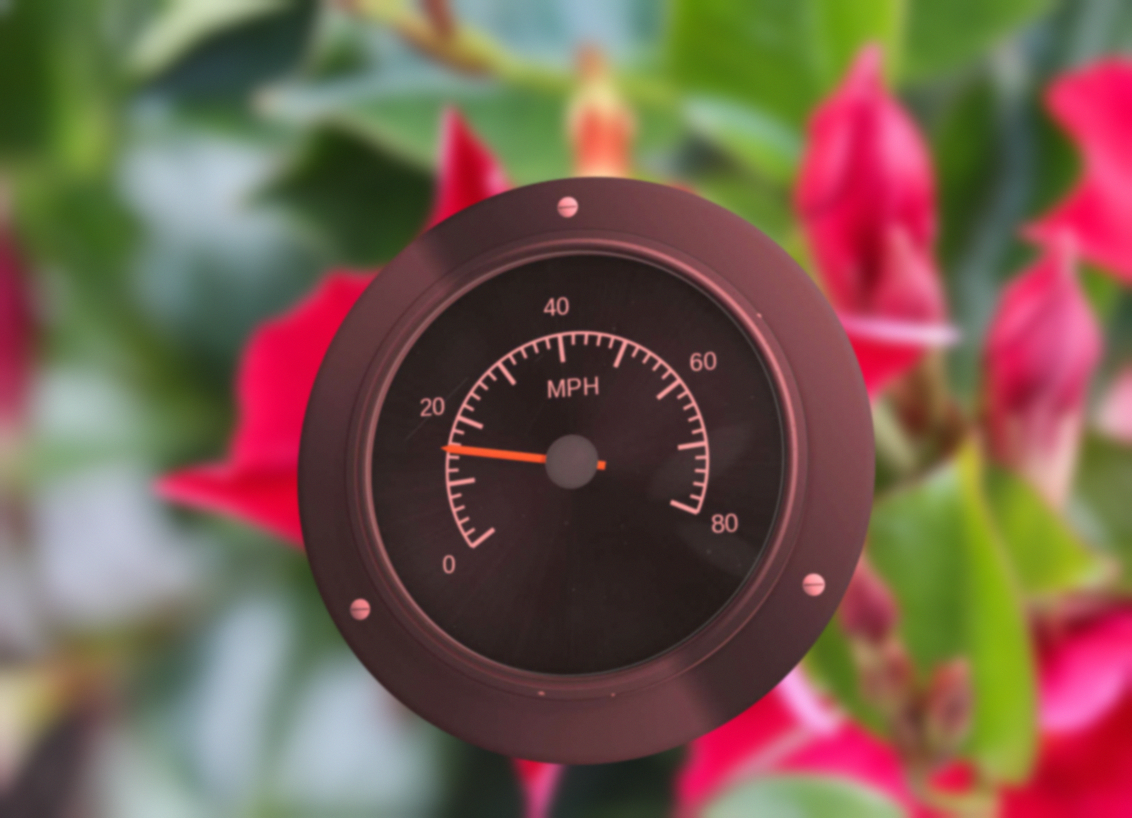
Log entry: 15 (mph)
